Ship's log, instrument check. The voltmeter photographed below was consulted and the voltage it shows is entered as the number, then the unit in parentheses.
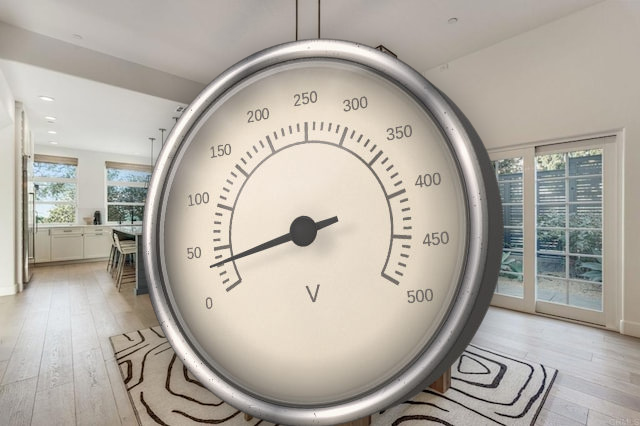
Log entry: 30 (V)
